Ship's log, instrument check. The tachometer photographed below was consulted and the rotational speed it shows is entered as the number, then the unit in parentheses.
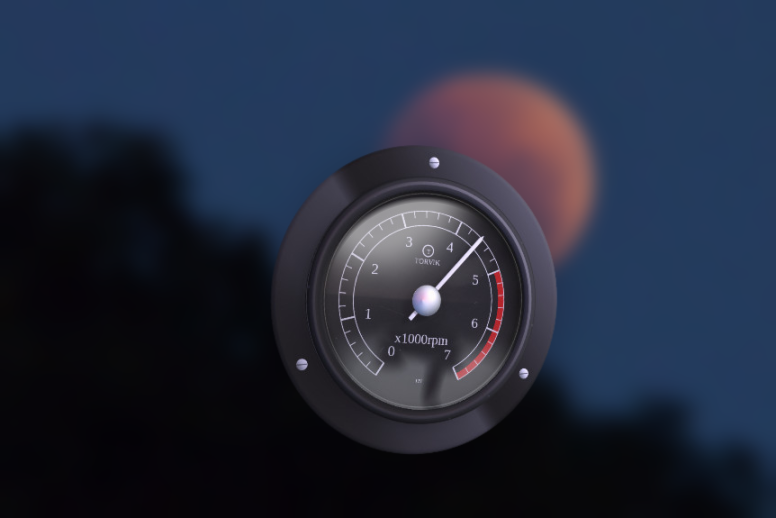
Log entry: 4400 (rpm)
